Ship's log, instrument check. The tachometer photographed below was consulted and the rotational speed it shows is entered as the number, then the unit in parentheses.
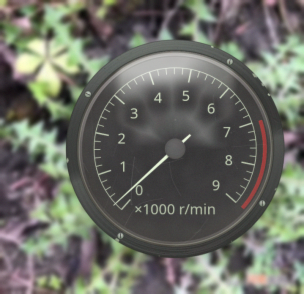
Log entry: 200 (rpm)
